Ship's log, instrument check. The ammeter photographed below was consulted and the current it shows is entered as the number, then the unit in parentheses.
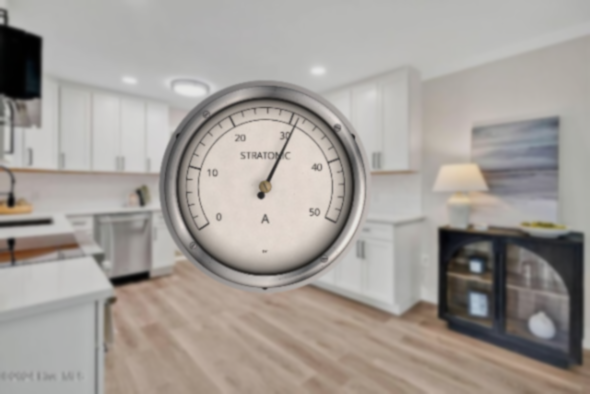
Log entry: 31 (A)
